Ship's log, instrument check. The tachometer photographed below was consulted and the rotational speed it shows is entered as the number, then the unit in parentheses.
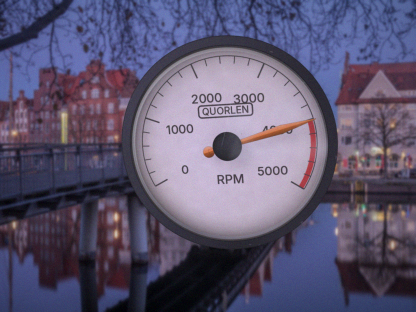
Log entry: 4000 (rpm)
